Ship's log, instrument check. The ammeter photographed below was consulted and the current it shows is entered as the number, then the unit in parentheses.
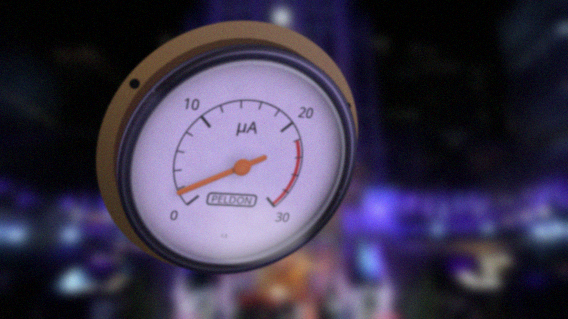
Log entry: 2 (µA)
